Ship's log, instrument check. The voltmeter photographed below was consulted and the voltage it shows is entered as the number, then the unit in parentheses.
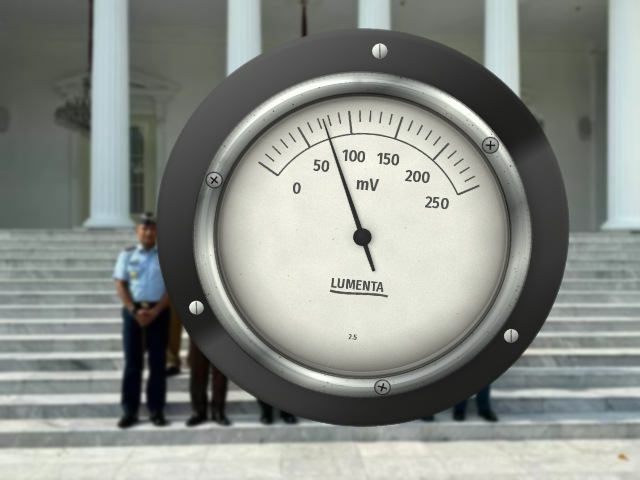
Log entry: 75 (mV)
